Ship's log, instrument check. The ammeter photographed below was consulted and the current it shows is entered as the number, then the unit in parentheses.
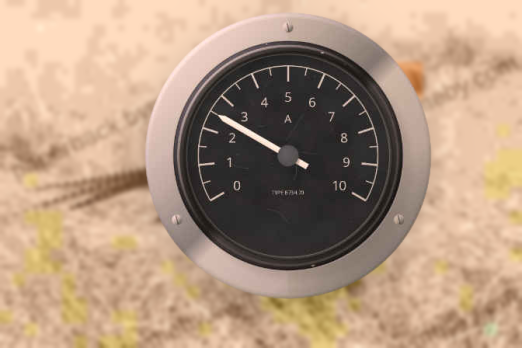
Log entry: 2.5 (A)
